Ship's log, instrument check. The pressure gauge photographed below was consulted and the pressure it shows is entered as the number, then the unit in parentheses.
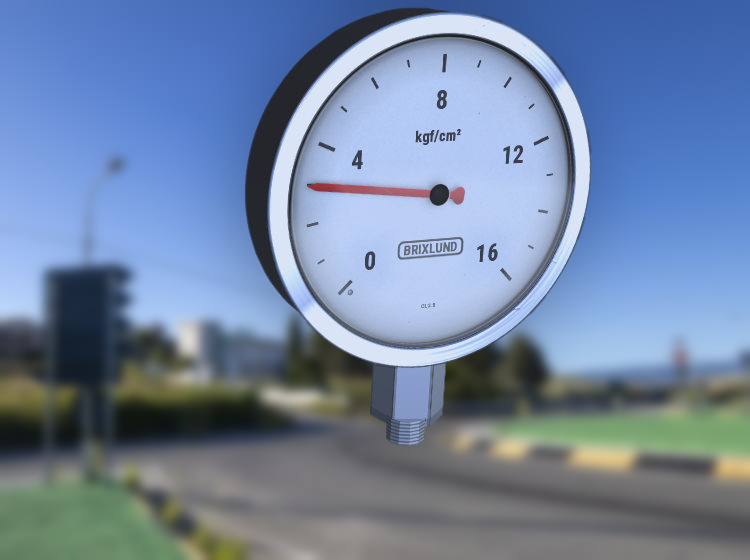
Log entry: 3 (kg/cm²)
